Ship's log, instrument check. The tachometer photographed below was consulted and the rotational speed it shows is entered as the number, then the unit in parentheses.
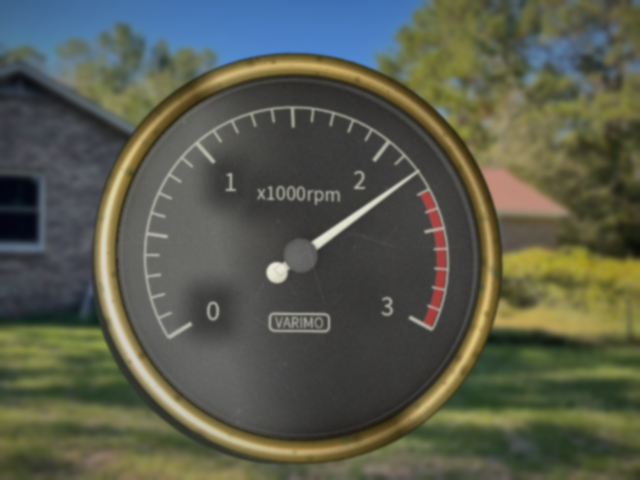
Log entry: 2200 (rpm)
